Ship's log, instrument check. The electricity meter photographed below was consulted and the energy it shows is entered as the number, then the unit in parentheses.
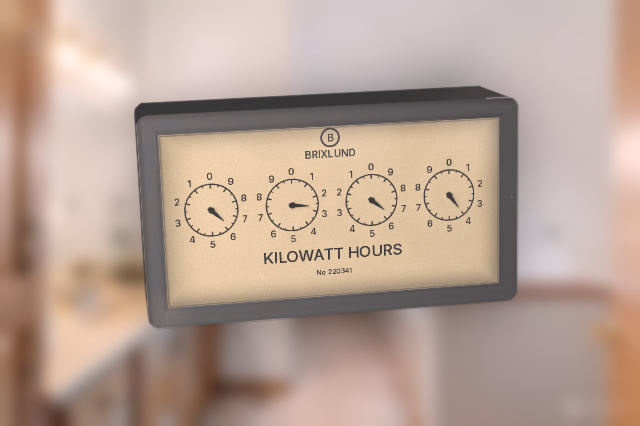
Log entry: 6264 (kWh)
